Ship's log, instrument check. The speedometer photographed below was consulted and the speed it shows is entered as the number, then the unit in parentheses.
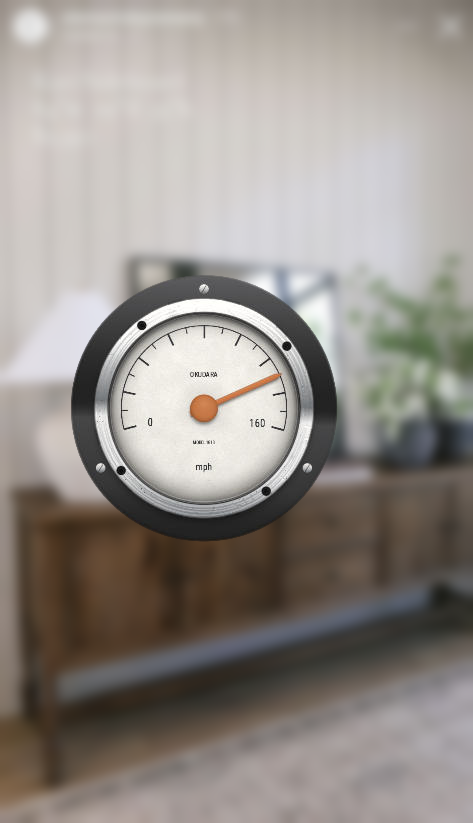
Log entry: 130 (mph)
